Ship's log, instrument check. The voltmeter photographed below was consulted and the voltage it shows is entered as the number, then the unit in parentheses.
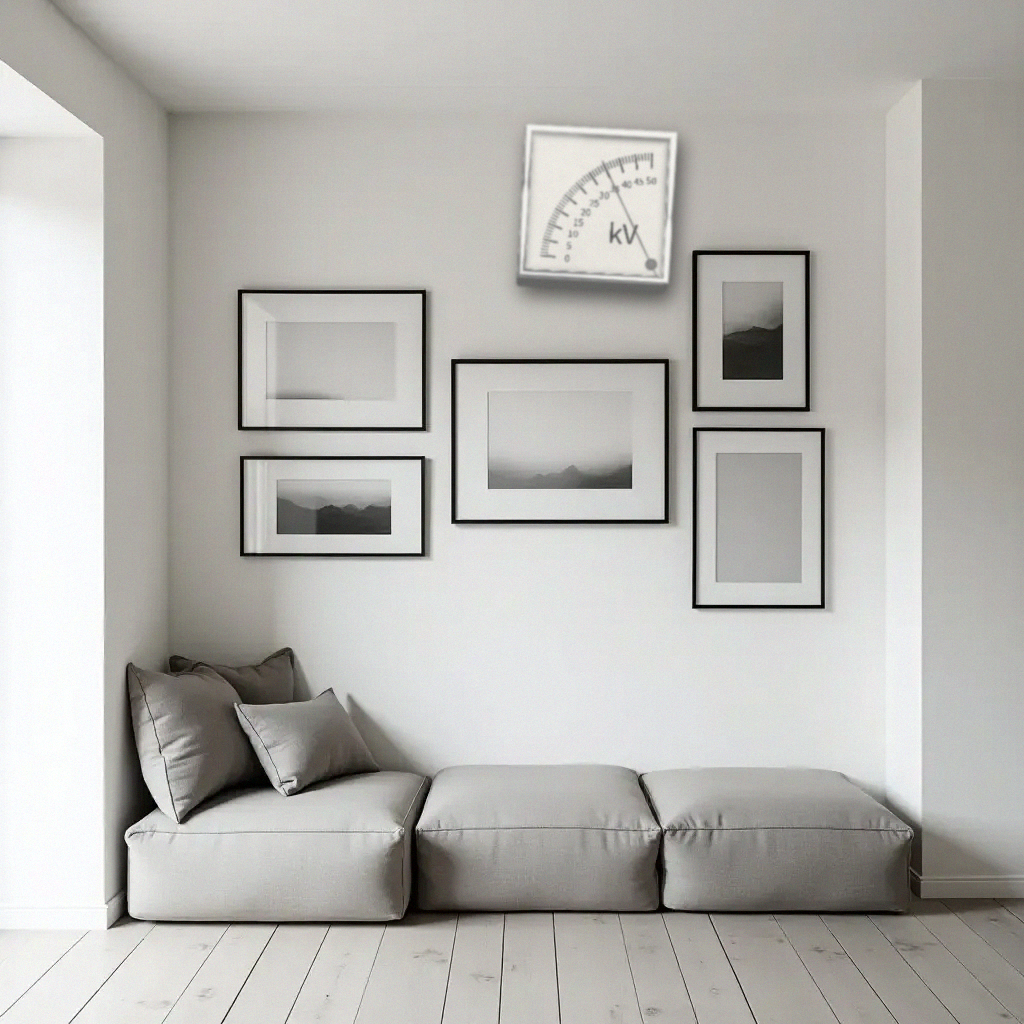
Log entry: 35 (kV)
